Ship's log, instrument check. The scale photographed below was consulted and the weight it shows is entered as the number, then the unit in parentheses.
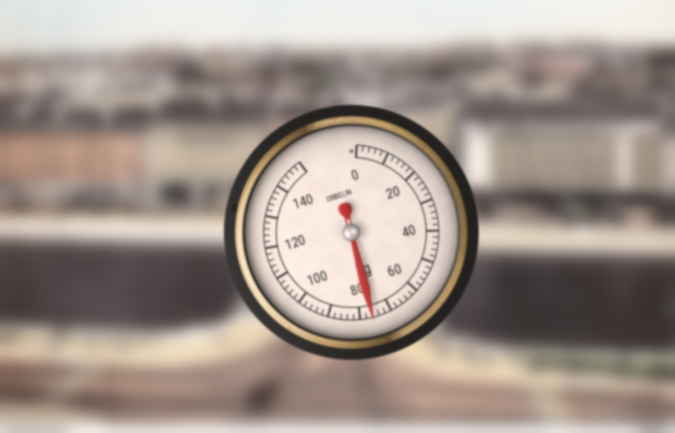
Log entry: 76 (kg)
